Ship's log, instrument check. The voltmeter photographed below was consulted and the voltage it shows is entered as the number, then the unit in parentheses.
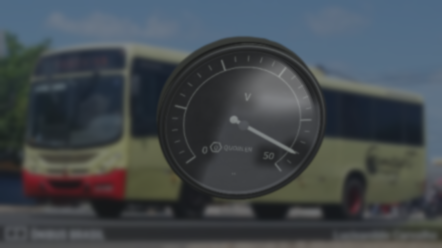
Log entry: 46 (V)
